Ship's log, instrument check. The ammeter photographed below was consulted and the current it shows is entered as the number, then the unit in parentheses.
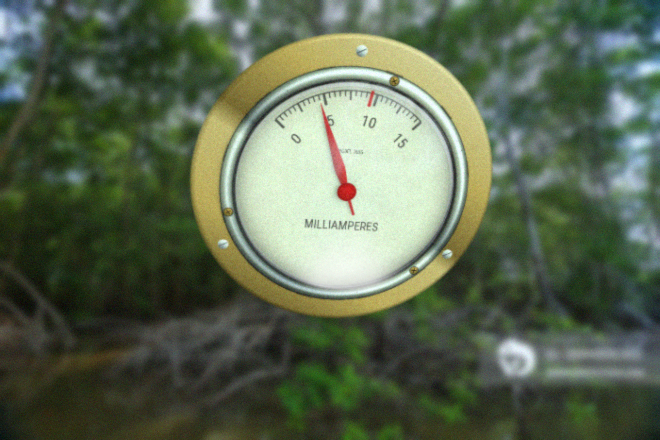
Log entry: 4.5 (mA)
